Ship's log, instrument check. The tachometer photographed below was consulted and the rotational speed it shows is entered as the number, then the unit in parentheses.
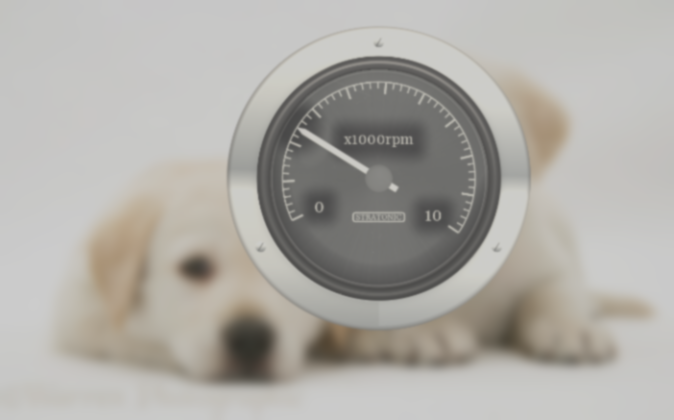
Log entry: 2400 (rpm)
